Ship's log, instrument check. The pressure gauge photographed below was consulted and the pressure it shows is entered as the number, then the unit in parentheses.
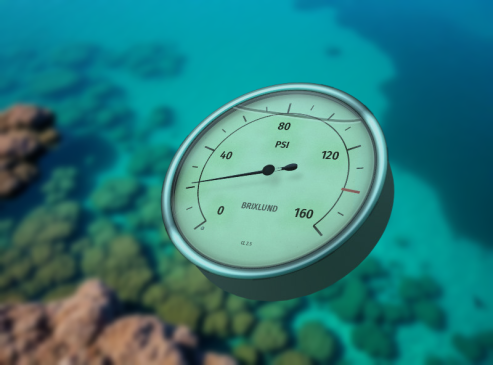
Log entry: 20 (psi)
